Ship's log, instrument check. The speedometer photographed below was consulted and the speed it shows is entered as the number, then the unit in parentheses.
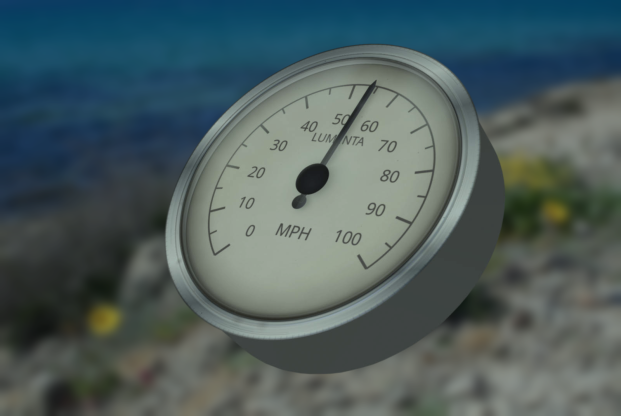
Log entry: 55 (mph)
